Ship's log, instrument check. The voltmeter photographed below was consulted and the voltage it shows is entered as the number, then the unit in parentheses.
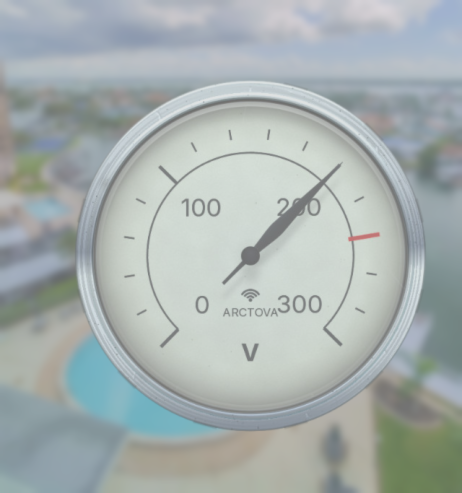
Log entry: 200 (V)
